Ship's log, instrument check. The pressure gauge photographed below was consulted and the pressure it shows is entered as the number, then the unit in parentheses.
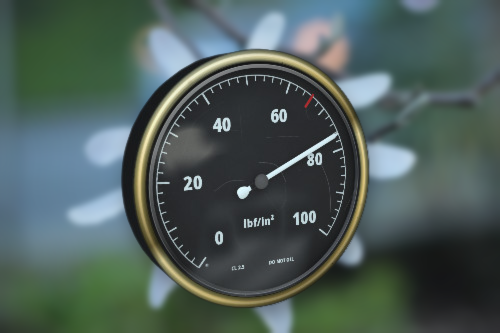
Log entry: 76 (psi)
